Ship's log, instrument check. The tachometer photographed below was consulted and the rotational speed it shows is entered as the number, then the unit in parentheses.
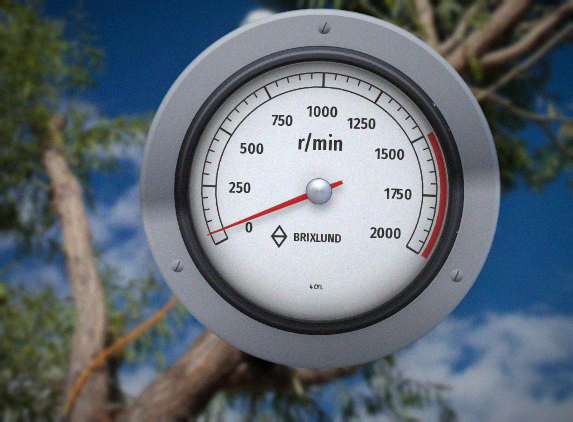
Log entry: 50 (rpm)
